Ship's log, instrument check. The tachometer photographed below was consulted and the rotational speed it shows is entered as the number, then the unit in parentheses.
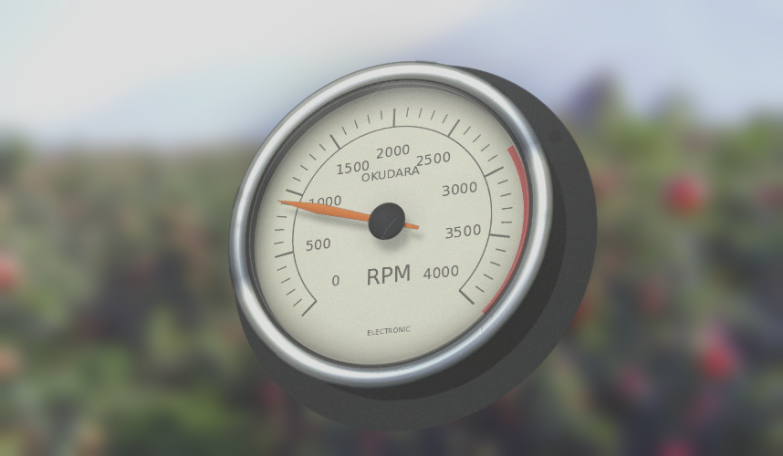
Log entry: 900 (rpm)
